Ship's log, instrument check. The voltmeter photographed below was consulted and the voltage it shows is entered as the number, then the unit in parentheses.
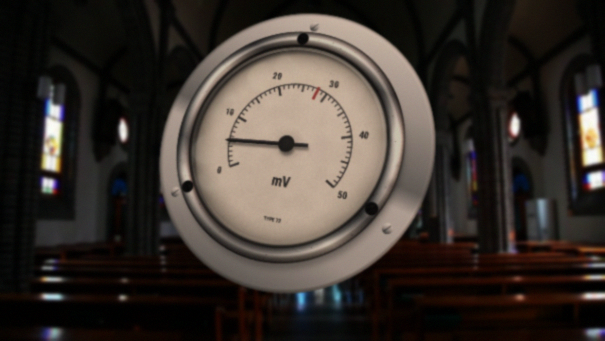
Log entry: 5 (mV)
